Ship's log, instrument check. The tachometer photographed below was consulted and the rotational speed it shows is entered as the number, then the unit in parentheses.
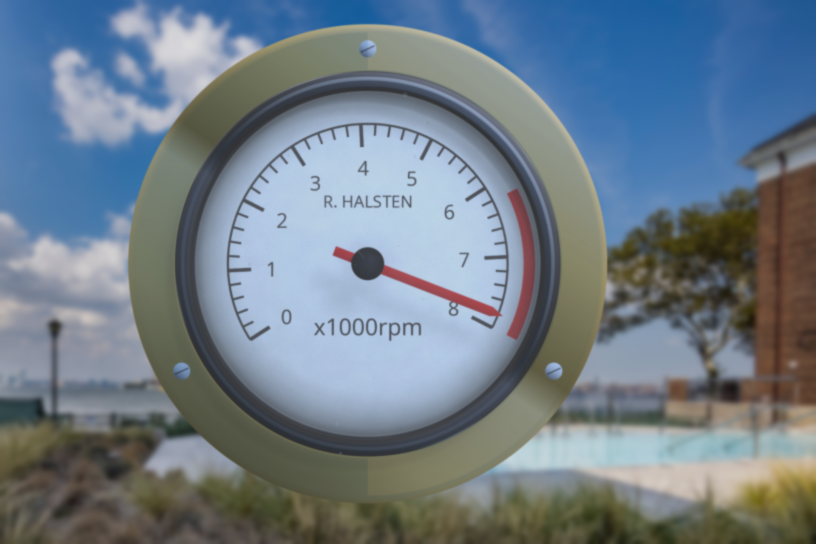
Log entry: 7800 (rpm)
